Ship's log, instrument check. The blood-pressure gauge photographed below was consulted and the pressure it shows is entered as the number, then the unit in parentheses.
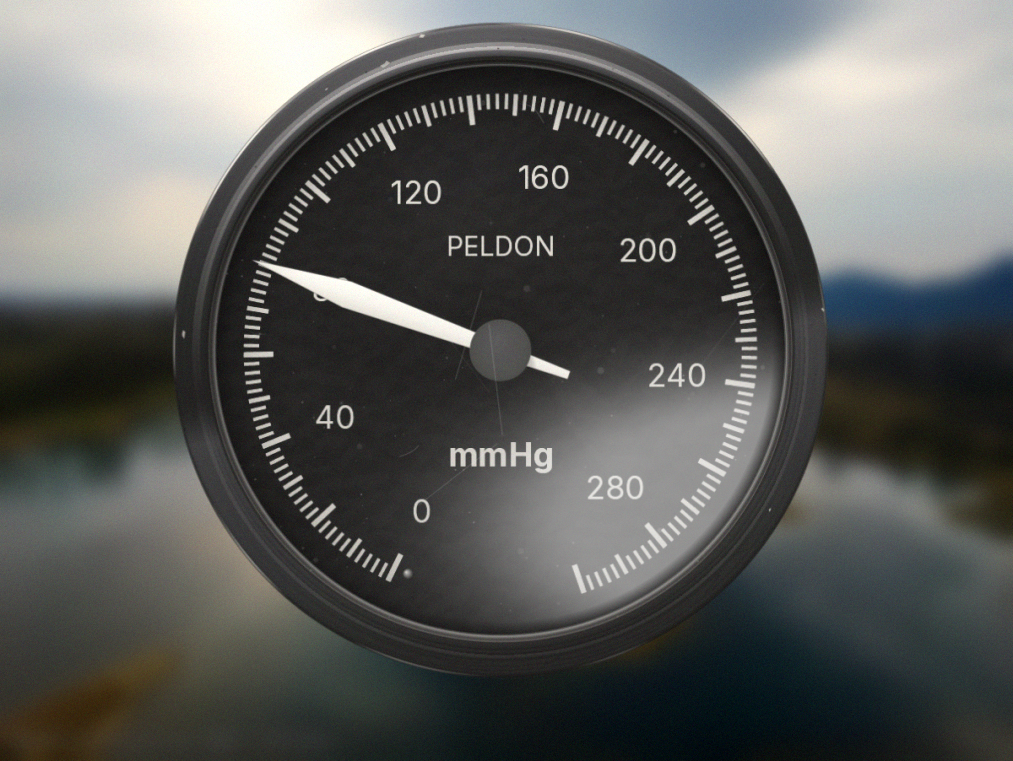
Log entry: 80 (mmHg)
